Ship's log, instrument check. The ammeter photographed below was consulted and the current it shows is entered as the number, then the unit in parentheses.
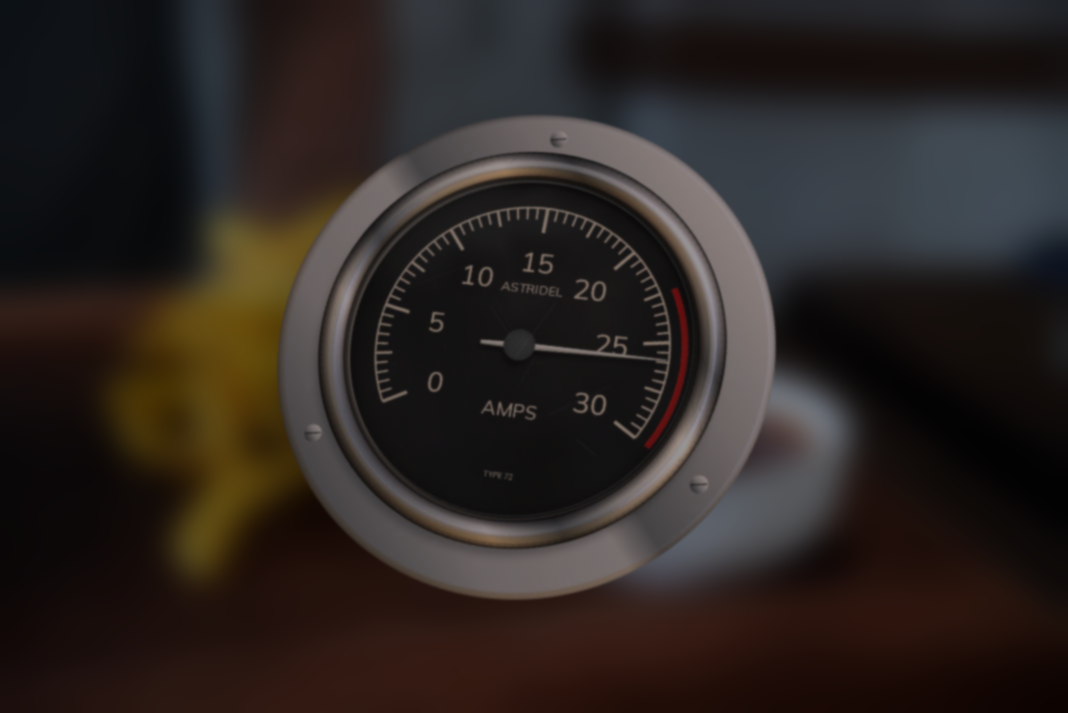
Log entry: 26 (A)
